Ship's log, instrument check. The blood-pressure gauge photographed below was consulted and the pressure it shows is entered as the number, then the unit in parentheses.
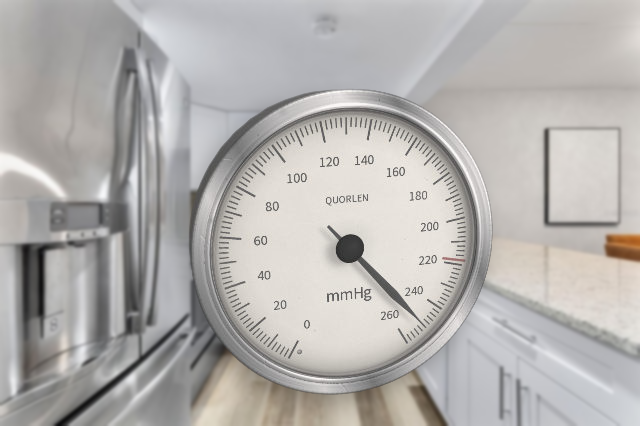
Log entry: 250 (mmHg)
